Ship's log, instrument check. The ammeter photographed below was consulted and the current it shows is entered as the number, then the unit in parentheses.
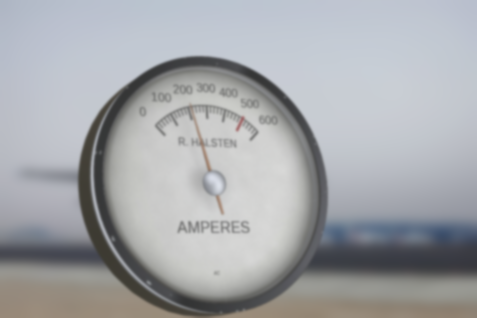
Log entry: 200 (A)
